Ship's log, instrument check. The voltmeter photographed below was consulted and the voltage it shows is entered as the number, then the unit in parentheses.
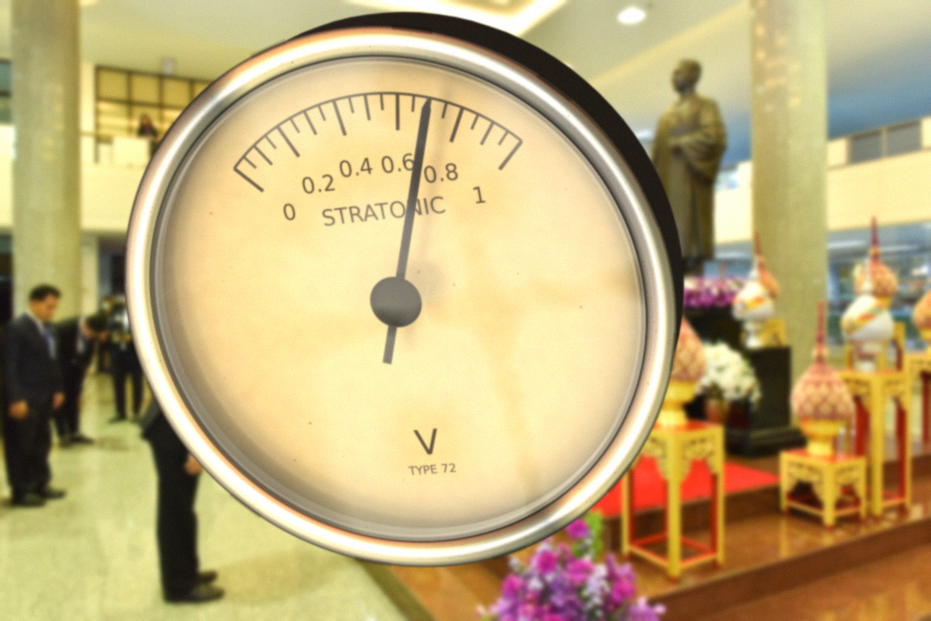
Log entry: 0.7 (V)
